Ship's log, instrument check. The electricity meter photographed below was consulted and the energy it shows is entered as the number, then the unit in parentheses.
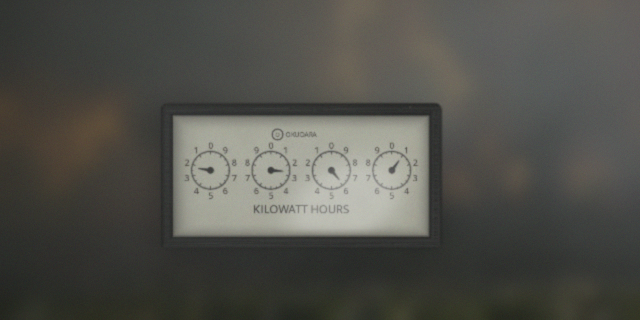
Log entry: 2261 (kWh)
